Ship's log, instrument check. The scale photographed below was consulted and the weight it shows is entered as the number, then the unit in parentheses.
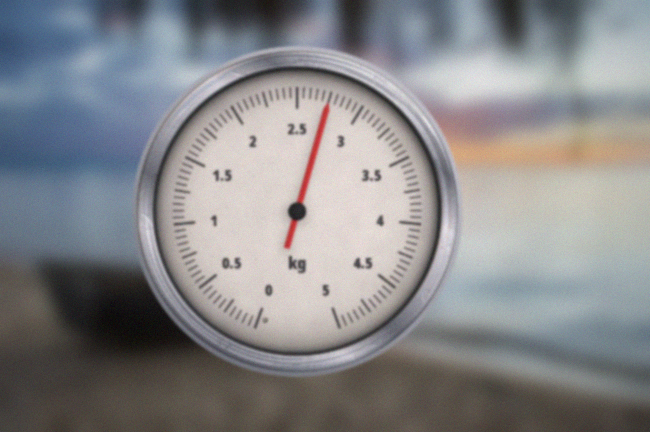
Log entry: 2.75 (kg)
